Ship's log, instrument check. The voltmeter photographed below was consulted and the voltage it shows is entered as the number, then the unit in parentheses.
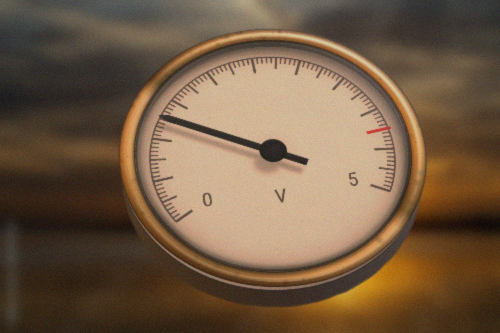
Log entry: 1.25 (V)
